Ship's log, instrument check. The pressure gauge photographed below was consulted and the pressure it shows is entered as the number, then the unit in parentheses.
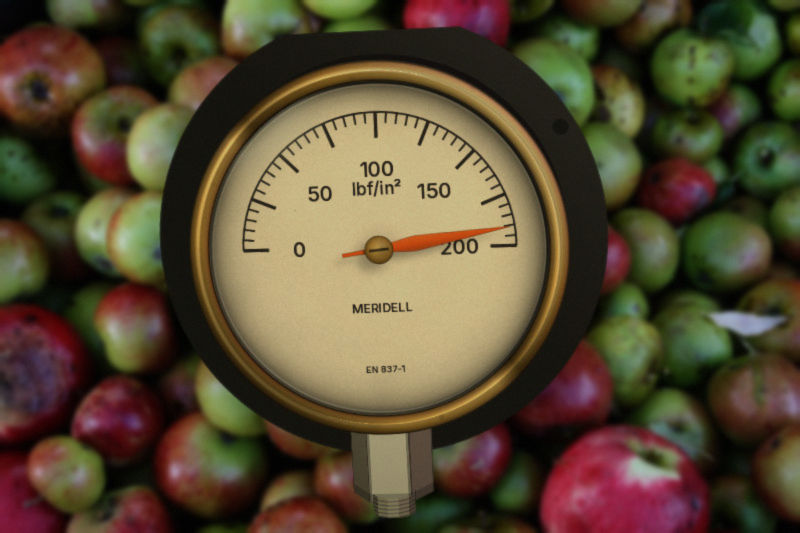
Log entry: 190 (psi)
